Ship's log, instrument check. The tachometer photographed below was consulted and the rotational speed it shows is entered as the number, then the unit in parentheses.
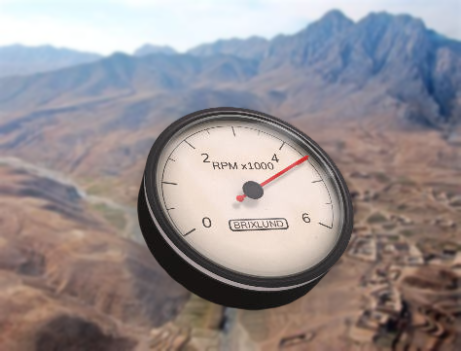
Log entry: 4500 (rpm)
